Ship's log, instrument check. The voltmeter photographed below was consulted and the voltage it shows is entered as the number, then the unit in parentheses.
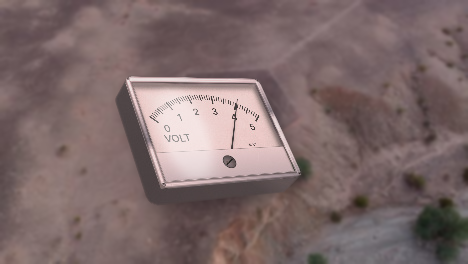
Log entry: 4 (V)
